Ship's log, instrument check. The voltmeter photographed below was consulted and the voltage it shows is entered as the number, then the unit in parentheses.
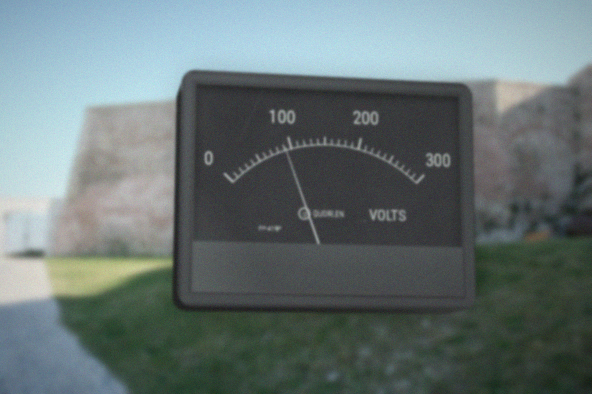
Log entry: 90 (V)
